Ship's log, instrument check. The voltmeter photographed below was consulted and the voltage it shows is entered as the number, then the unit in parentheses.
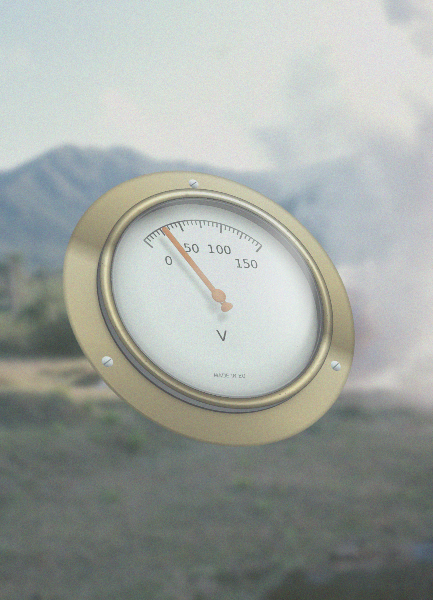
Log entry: 25 (V)
